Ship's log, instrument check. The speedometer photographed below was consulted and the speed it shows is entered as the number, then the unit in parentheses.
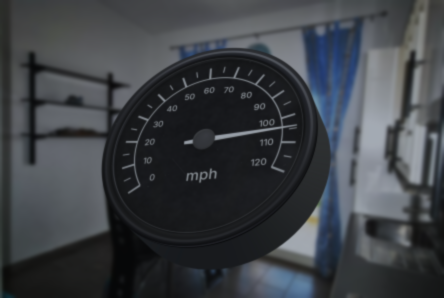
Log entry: 105 (mph)
